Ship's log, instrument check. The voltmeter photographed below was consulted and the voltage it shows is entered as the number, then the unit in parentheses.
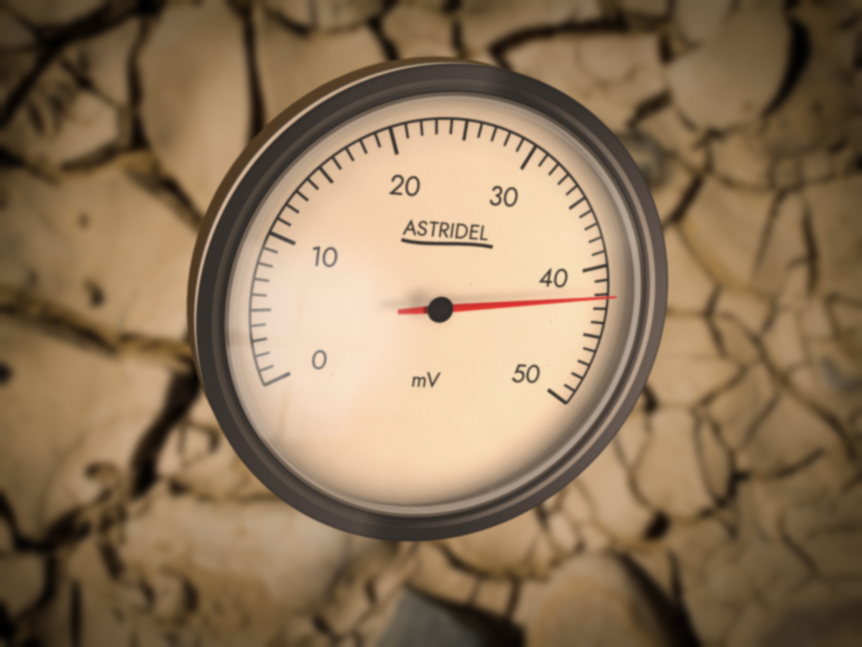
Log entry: 42 (mV)
